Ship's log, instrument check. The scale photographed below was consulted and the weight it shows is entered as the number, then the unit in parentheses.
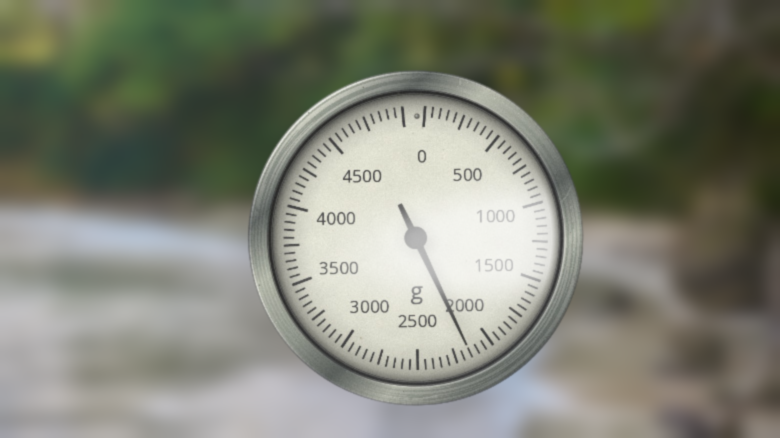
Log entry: 2150 (g)
